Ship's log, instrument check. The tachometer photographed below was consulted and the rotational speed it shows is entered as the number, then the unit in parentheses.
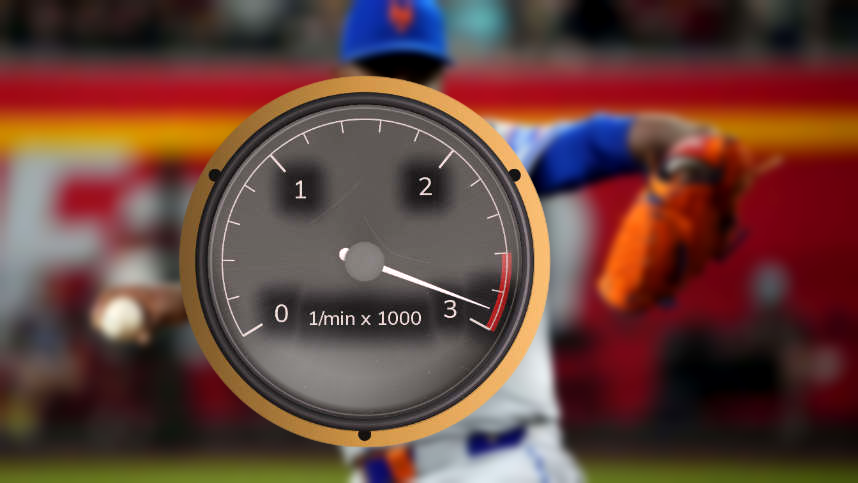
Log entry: 2900 (rpm)
